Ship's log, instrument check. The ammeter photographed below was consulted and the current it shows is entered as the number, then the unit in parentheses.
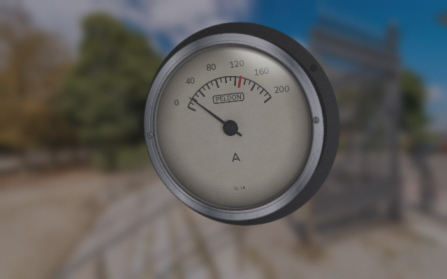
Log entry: 20 (A)
